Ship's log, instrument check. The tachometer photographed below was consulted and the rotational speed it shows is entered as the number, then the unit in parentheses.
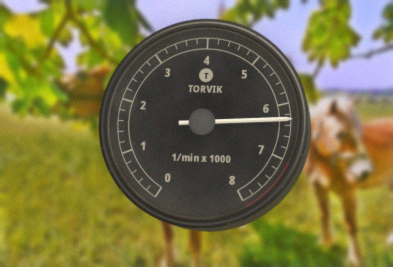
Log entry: 6300 (rpm)
